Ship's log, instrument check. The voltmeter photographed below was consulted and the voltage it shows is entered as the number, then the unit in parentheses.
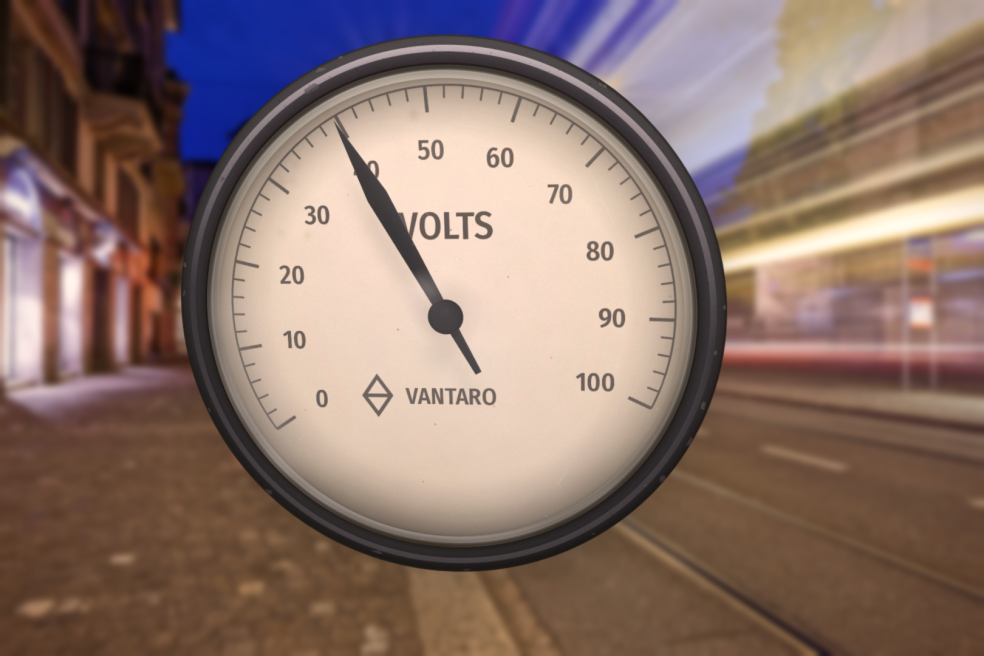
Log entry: 40 (V)
